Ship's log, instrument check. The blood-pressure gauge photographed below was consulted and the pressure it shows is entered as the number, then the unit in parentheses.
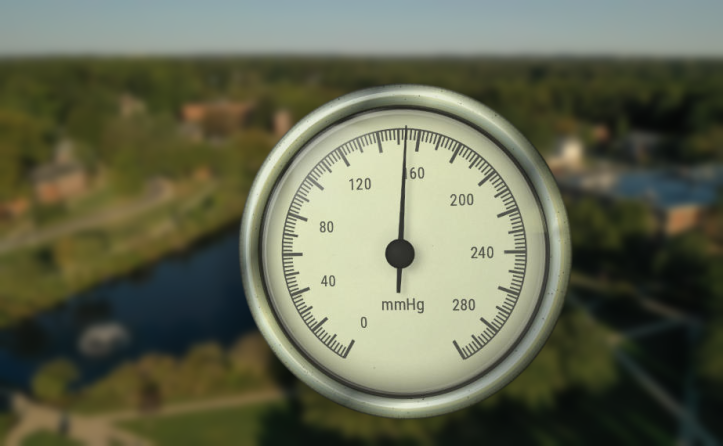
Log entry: 154 (mmHg)
